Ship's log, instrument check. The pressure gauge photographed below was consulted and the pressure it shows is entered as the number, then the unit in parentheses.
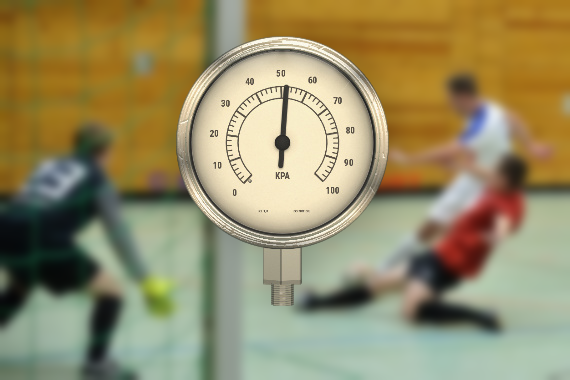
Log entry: 52 (kPa)
